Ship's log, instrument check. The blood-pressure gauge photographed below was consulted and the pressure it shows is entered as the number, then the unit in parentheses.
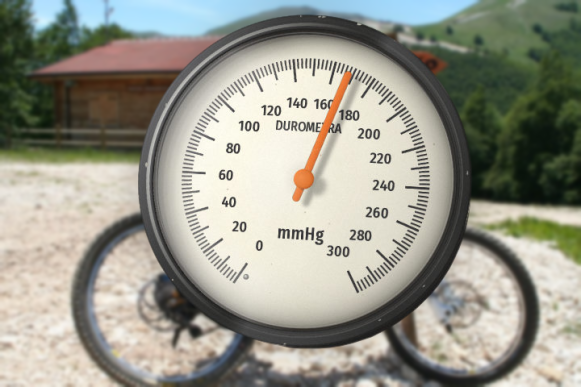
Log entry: 168 (mmHg)
